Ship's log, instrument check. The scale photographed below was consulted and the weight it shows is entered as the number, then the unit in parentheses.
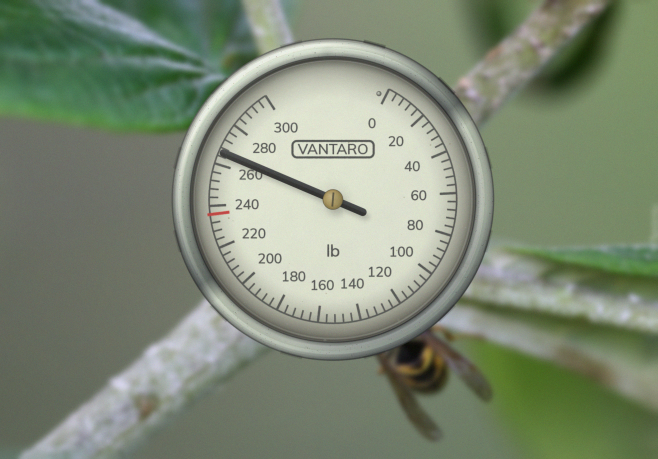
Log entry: 266 (lb)
